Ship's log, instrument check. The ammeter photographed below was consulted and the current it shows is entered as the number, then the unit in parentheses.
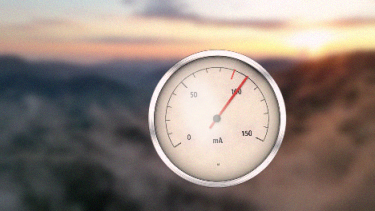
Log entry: 100 (mA)
